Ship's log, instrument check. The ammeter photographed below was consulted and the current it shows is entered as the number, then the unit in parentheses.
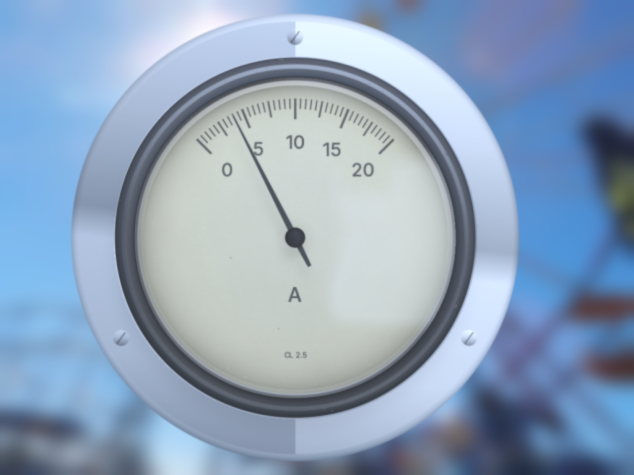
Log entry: 4 (A)
